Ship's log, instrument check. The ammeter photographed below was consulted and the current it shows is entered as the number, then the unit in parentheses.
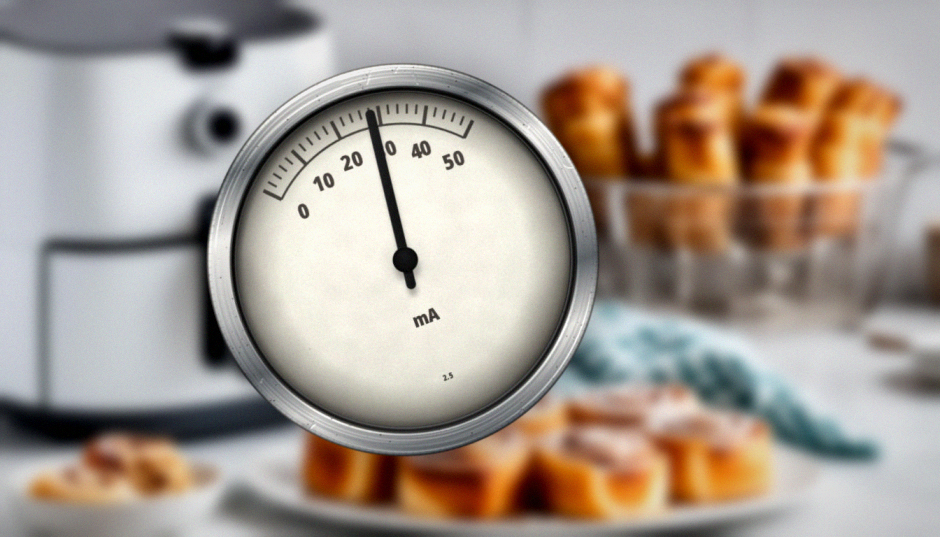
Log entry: 28 (mA)
